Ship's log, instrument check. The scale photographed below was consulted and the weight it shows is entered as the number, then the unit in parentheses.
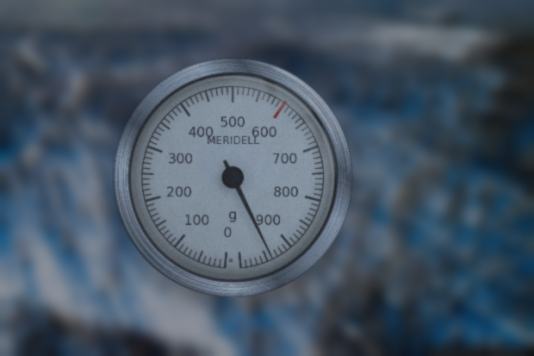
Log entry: 940 (g)
